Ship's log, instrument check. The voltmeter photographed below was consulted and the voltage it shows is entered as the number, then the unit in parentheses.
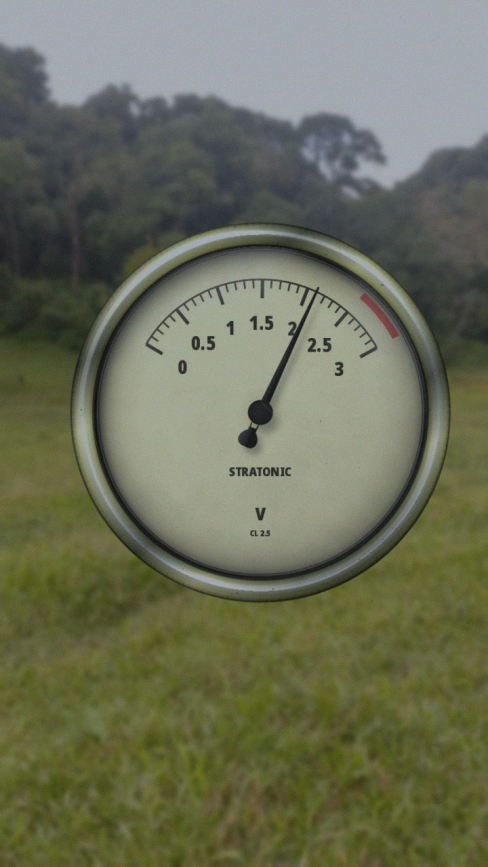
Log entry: 2.1 (V)
